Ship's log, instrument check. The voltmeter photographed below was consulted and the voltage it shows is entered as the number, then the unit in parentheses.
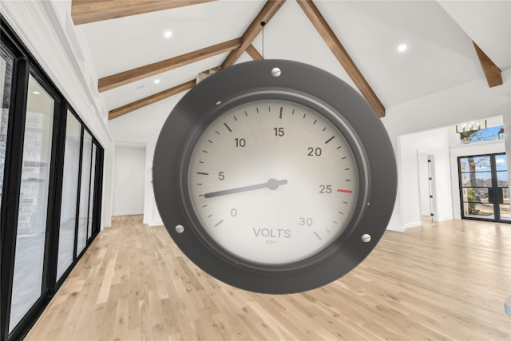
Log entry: 3 (V)
